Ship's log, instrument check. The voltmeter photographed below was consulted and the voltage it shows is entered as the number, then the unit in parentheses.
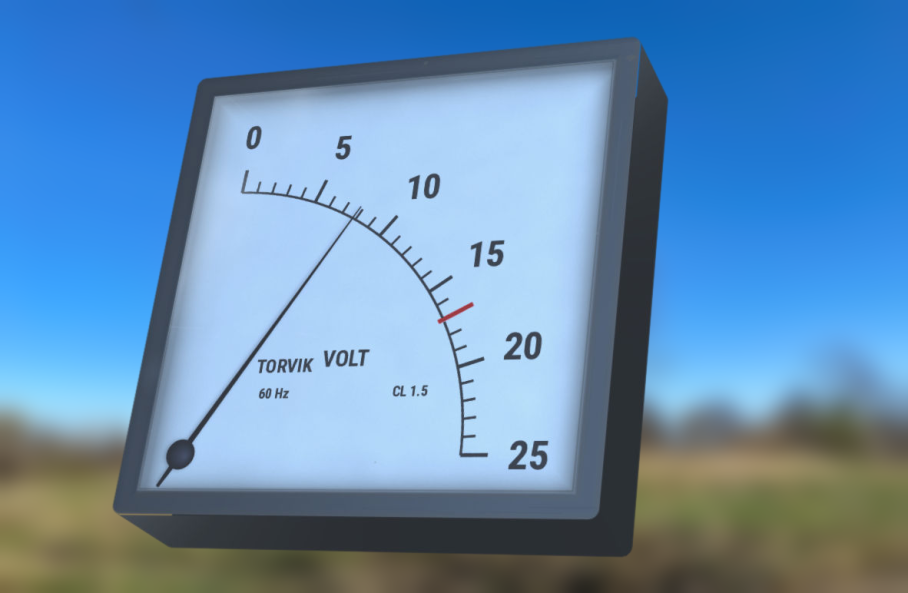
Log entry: 8 (V)
